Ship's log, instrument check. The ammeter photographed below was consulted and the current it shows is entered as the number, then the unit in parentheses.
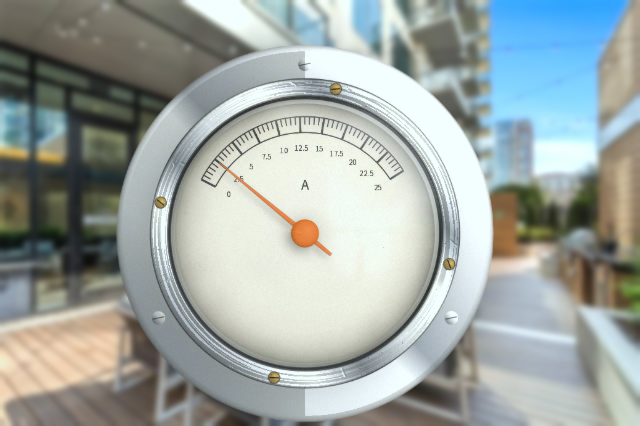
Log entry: 2.5 (A)
